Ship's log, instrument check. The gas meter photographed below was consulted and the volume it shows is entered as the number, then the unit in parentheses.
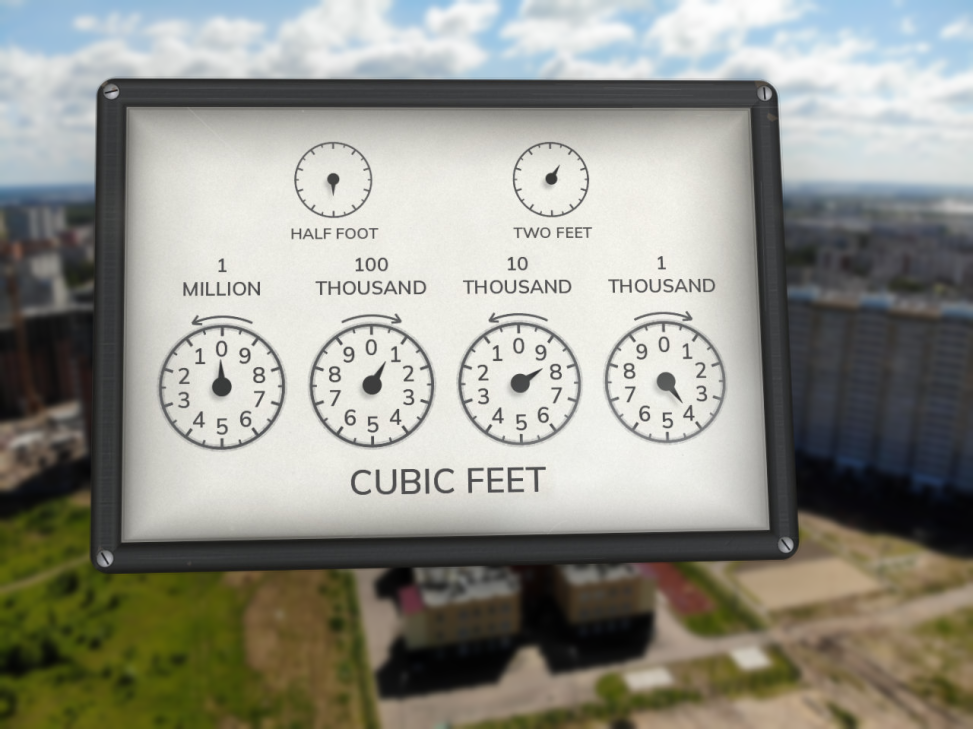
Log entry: 8400 (ft³)
